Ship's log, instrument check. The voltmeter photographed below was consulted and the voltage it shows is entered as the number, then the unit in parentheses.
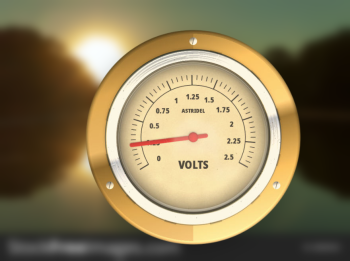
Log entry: 0.25 (V)
